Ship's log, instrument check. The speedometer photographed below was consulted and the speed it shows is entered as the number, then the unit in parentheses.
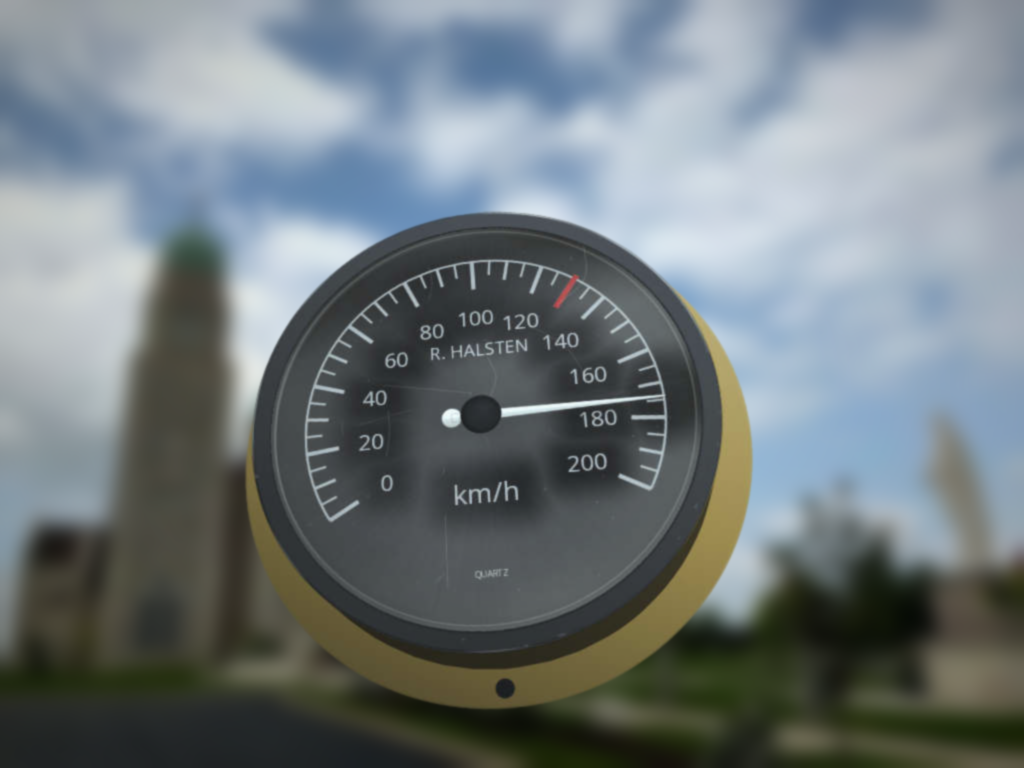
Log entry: 175 (km/h)
